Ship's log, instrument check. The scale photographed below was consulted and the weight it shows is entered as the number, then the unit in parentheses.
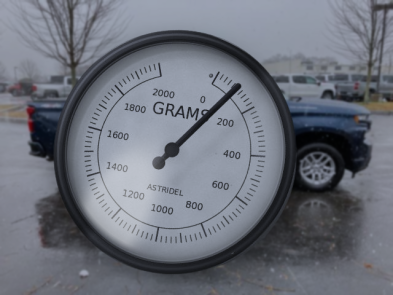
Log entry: 100 (g)
